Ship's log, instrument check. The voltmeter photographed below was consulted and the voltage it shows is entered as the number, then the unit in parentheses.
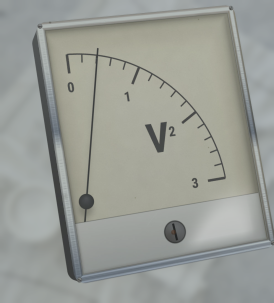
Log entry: 0.4 (V)
